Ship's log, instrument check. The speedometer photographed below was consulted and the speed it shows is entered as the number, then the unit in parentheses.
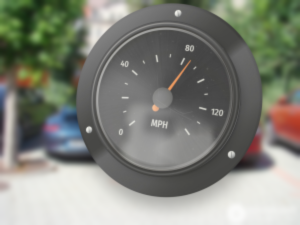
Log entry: 85 (mph)
